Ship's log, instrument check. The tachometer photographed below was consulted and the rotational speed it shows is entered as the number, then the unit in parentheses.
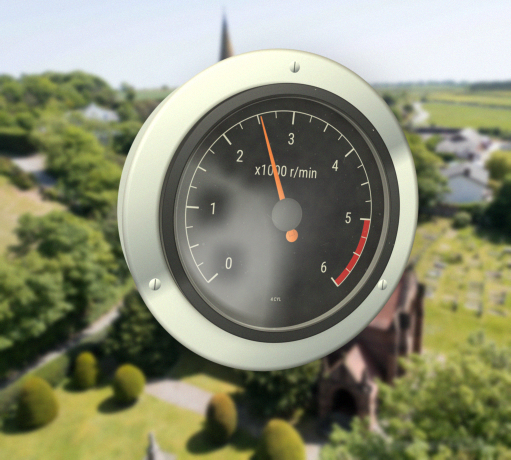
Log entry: 2500 (rpm)
